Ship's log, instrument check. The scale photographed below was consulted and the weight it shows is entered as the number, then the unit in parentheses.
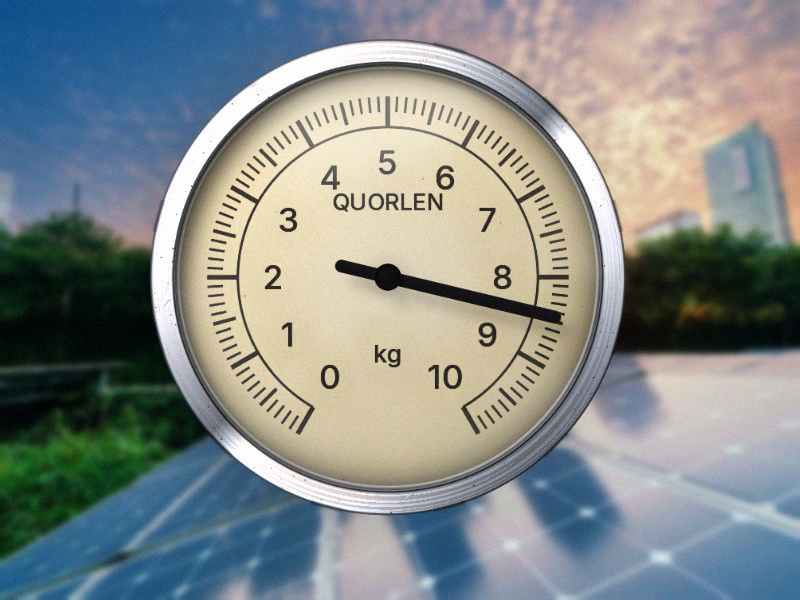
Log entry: 8.45 (kg)
